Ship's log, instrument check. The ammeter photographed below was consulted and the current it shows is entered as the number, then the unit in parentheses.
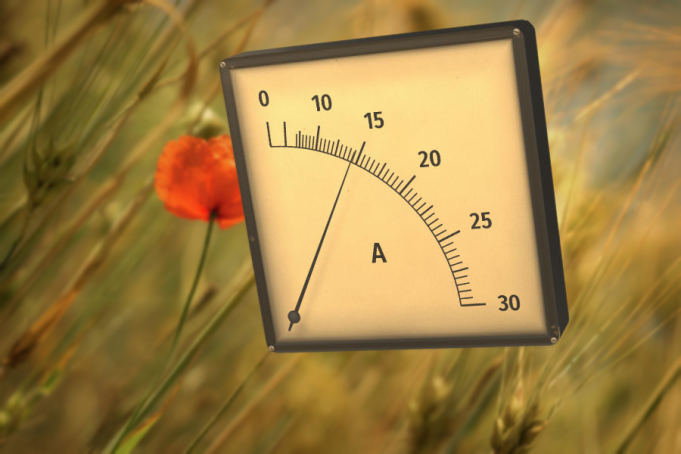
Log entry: 14.5 (A)
